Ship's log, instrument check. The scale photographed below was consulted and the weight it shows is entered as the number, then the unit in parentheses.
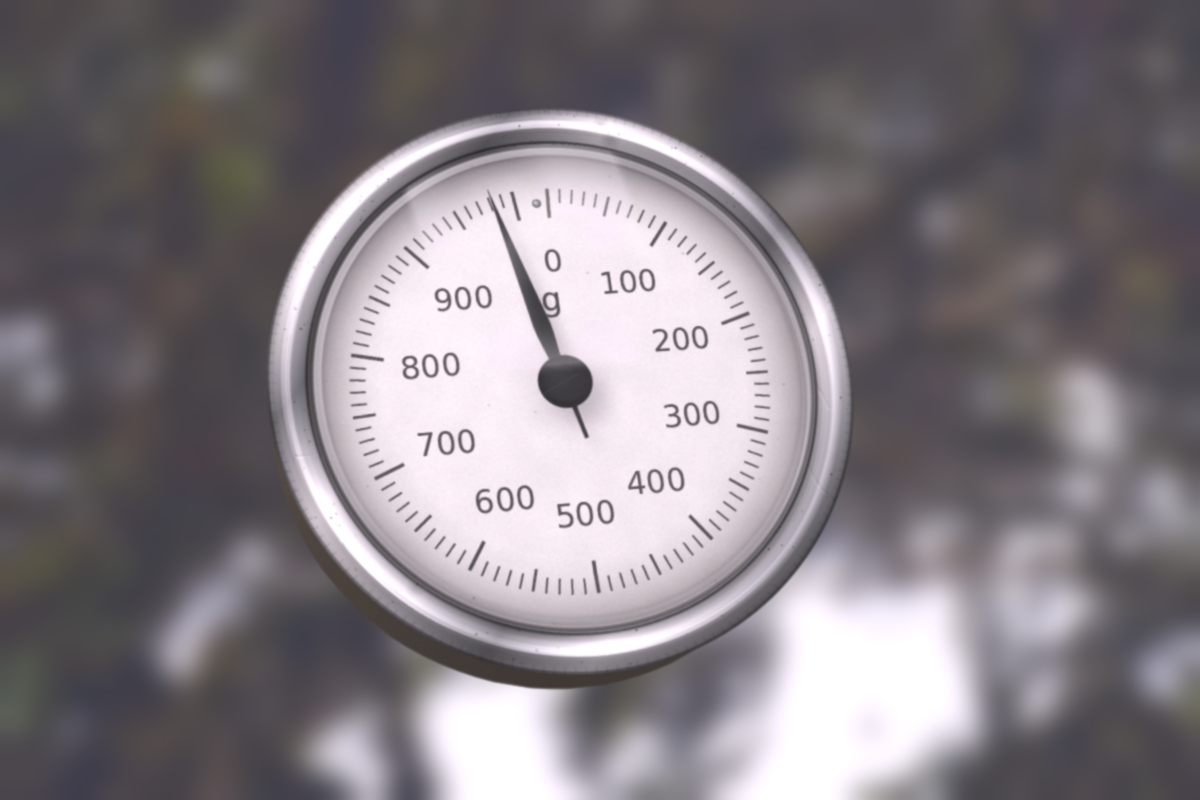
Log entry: 980 (g)
